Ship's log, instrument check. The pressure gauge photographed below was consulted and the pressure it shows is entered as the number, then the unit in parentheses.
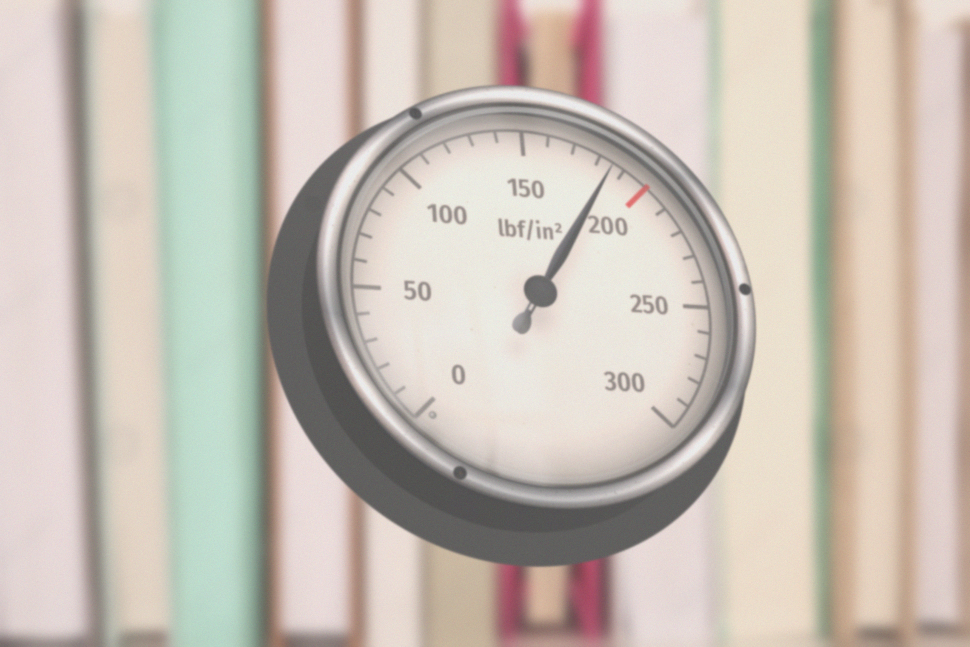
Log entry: 185 (psi)
